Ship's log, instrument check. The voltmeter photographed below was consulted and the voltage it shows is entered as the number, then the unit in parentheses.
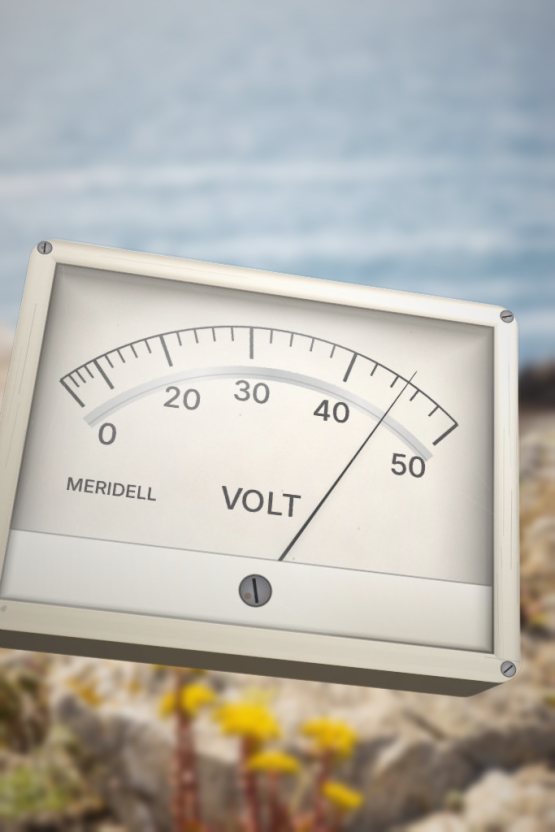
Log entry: 45 (V)
